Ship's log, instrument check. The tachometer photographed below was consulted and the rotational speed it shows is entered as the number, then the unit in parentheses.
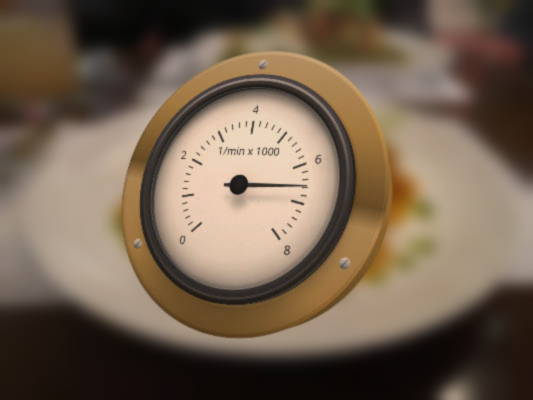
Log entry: 6600 (rpm)
